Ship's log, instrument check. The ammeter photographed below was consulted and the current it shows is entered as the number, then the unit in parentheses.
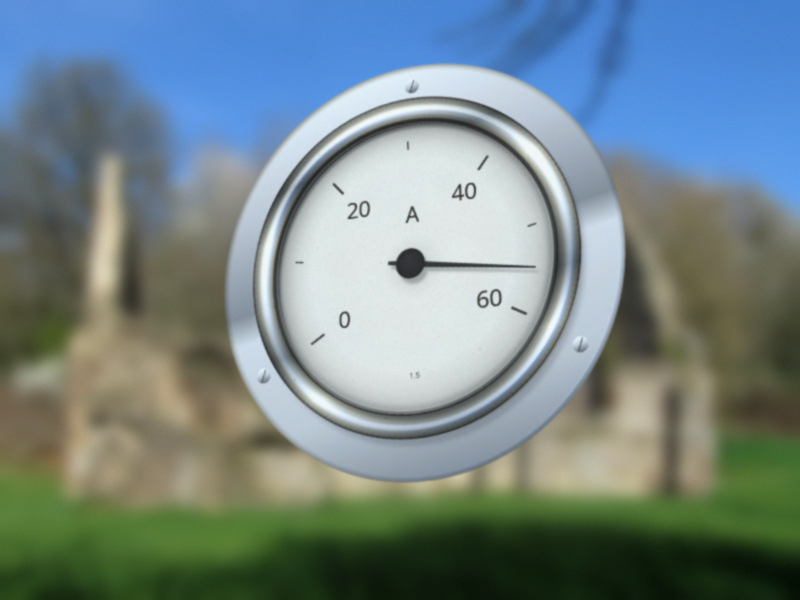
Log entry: 55 (A)
